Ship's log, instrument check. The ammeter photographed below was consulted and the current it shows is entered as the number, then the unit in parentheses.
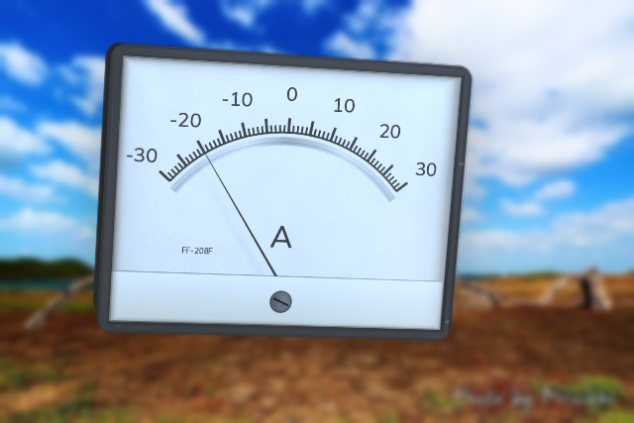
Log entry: -20 (A)
